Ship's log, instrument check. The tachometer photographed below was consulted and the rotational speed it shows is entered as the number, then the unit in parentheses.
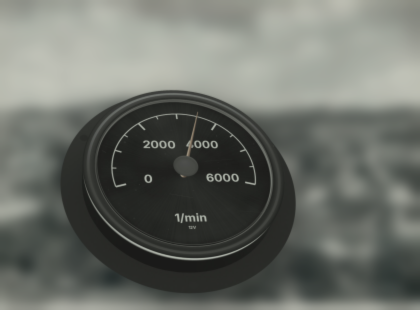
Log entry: 3500 (rpm)
